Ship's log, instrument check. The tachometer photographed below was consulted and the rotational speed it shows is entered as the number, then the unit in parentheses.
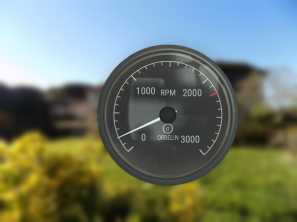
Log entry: 200 (rpm)
